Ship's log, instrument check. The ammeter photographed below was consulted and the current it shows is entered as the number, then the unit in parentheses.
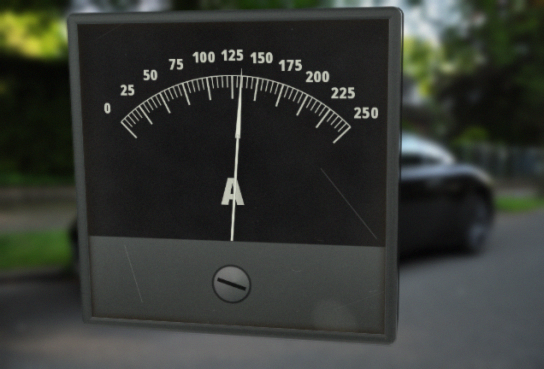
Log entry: 135 (A)
